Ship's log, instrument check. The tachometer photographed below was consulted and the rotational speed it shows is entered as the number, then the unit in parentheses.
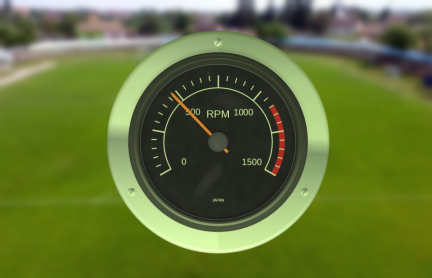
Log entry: 475 (rpm)
